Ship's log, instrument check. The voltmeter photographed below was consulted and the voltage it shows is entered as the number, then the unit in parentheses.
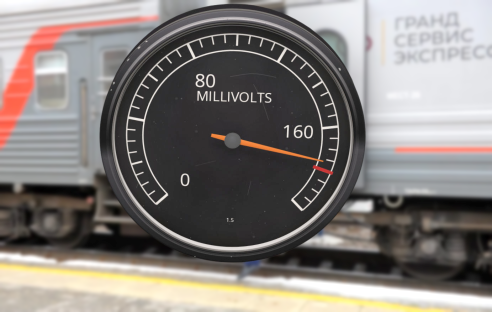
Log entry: 175 (mV)
